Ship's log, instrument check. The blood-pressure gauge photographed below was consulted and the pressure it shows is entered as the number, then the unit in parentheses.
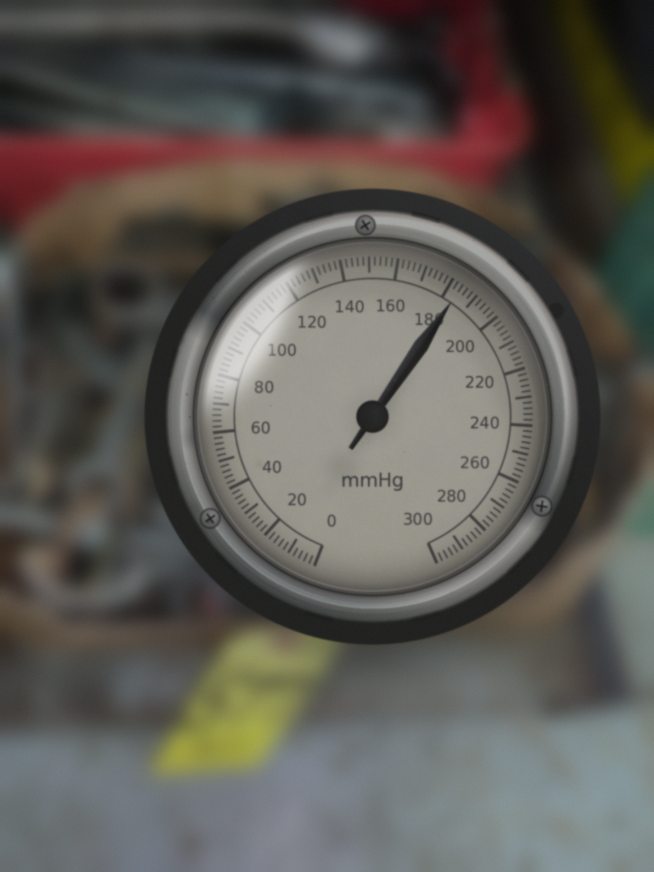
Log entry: 184 (mmHg)
